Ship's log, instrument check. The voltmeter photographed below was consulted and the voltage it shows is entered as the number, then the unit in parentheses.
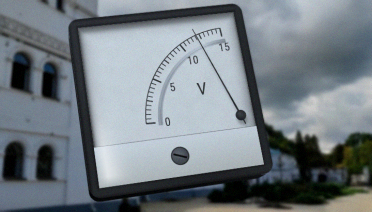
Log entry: 12 (V)
